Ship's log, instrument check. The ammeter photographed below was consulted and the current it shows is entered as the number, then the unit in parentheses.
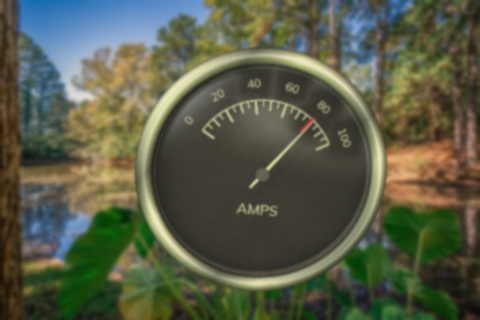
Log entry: 80 (A)
